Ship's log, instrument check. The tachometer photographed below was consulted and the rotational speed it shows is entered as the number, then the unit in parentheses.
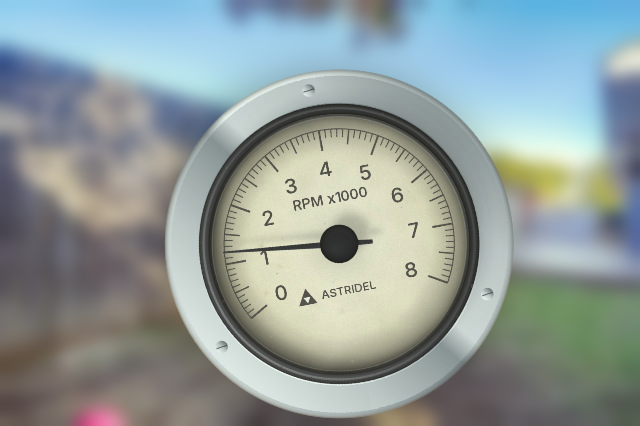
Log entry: 1200 (rpm)
